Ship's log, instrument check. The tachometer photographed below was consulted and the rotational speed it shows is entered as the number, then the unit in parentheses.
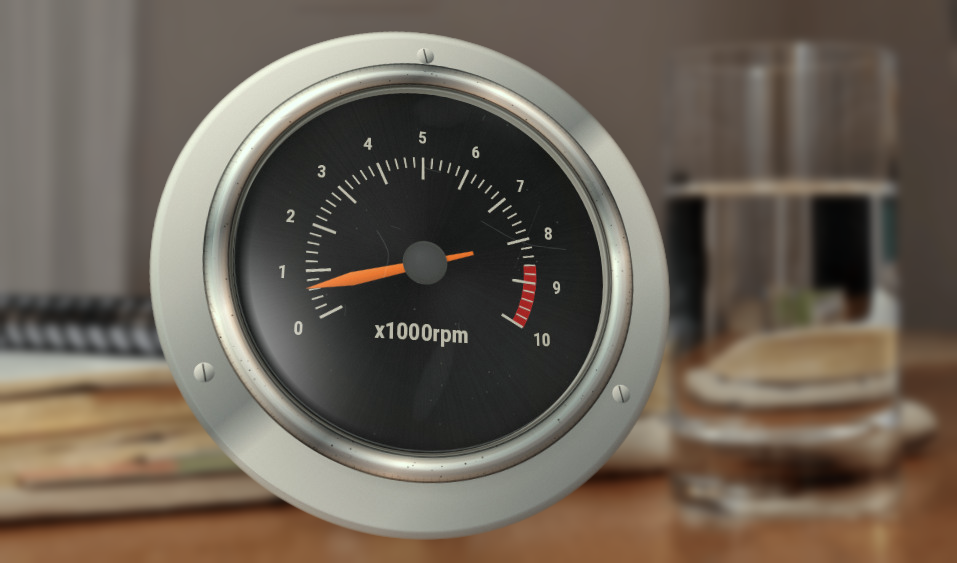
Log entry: 600 (rpm)
